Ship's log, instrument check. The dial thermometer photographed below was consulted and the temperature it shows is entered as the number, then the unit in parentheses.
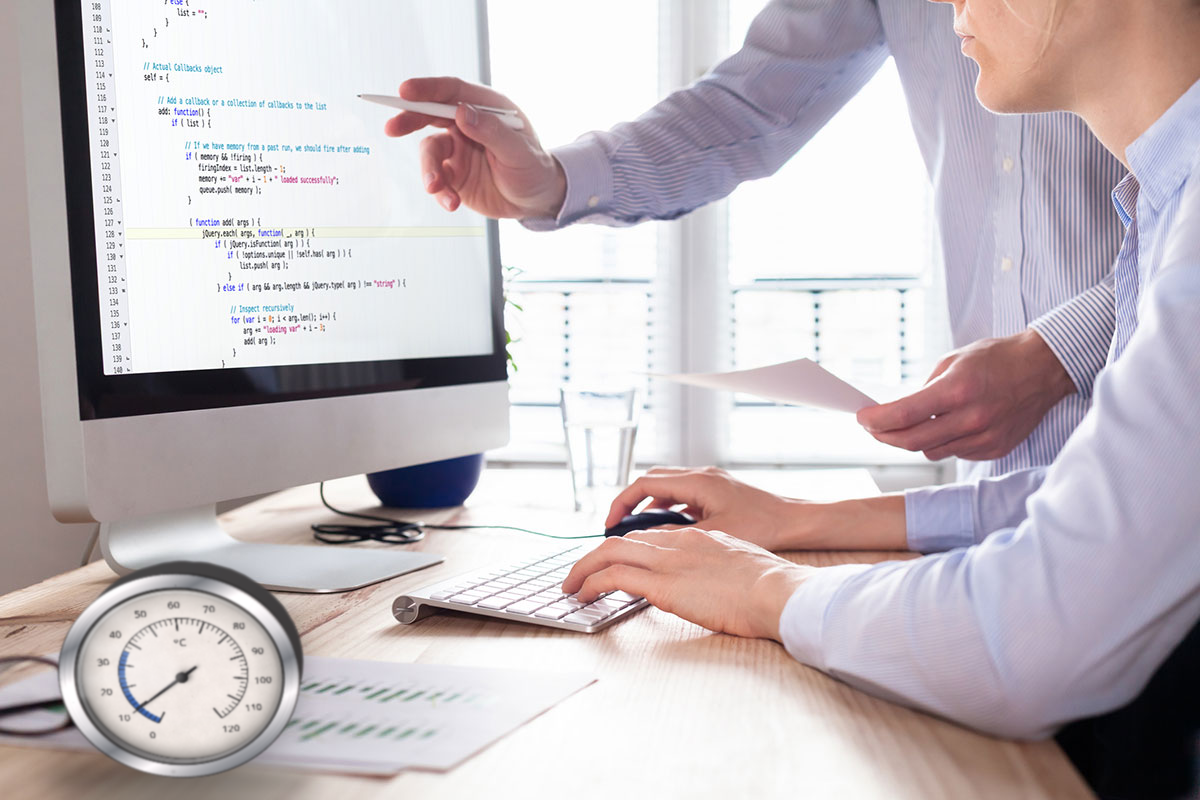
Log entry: 10 (°C)
